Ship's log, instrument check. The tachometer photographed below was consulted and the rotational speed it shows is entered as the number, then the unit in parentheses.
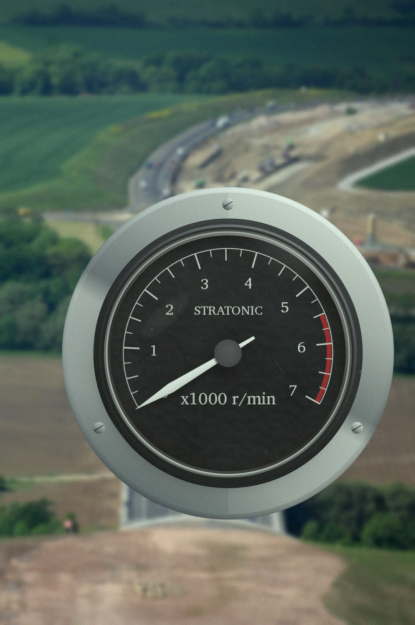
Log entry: 0 (rpm)
